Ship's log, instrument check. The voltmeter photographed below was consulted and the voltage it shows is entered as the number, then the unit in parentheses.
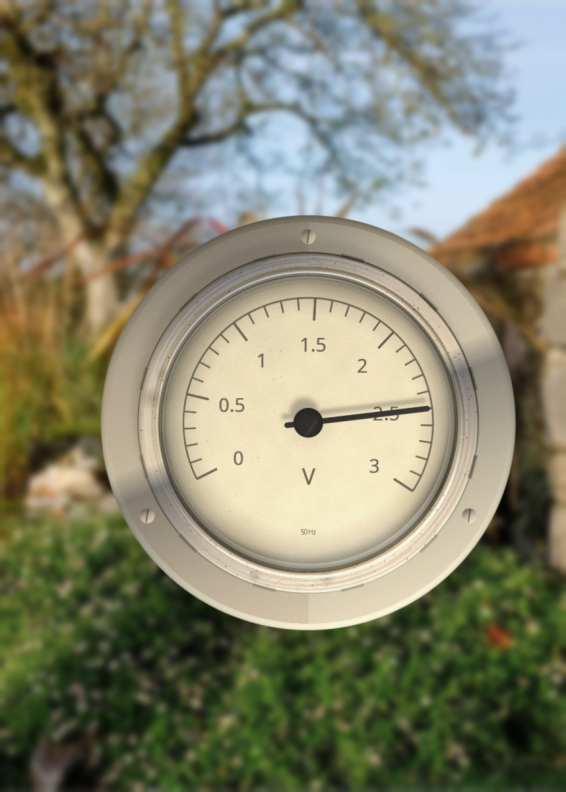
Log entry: 2.5 (V)
